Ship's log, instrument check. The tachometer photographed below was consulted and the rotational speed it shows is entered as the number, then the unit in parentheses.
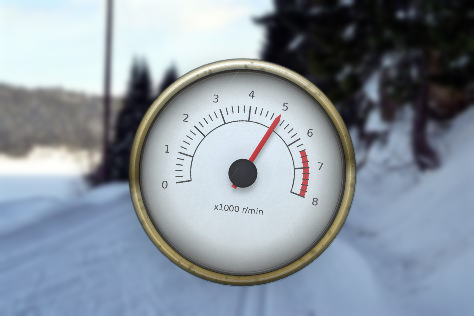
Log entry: 5000 (rpm)
